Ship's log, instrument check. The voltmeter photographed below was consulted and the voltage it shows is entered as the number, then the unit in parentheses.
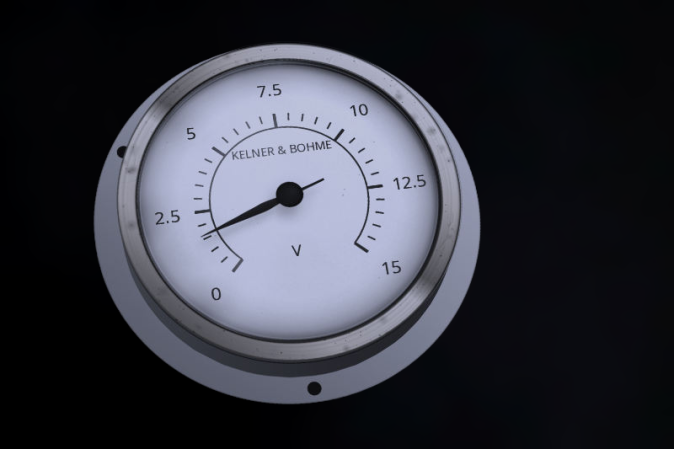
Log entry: 1.5 (V)
